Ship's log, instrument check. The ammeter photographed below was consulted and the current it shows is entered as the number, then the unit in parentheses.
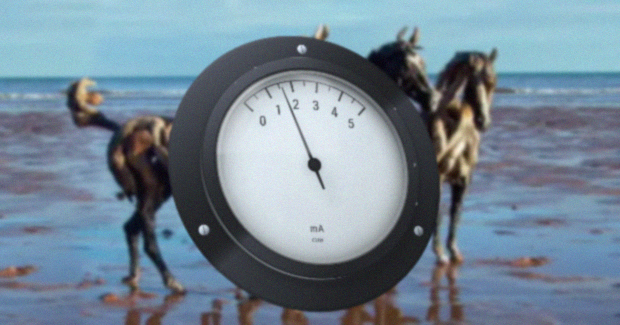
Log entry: 1.5 (mA)
